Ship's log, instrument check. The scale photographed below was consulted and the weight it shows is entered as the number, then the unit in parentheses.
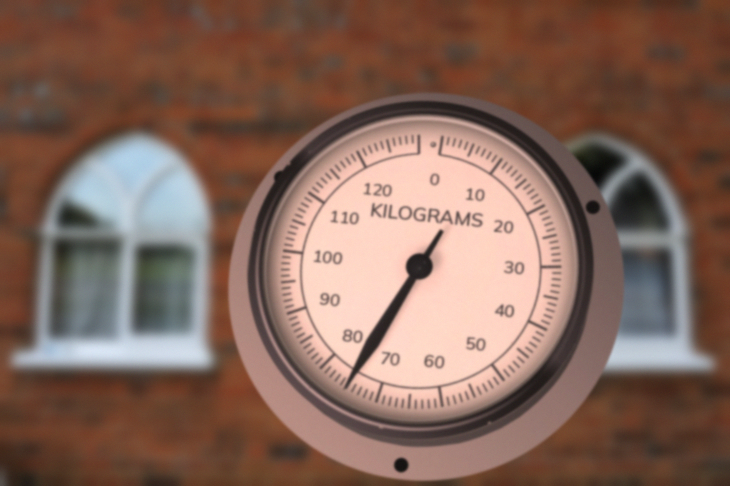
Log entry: 75 (kg)
